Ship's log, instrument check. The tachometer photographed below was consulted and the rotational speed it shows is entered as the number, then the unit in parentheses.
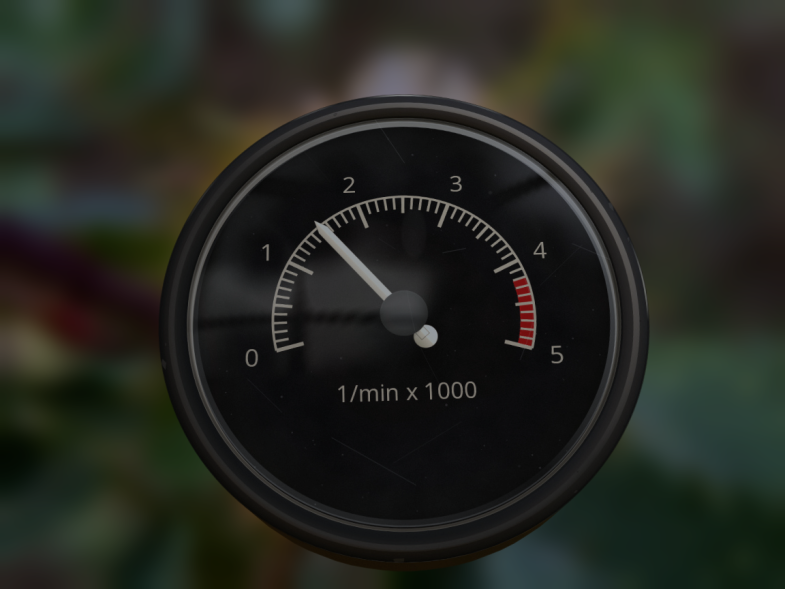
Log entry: 1500 (rpm)
